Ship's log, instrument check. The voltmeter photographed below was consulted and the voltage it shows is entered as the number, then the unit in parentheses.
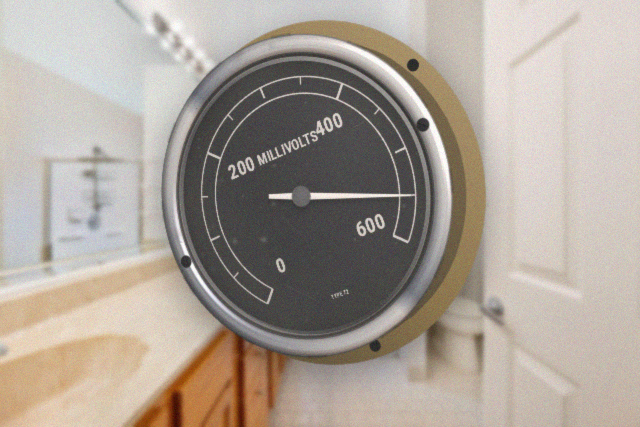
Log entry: 550 (mV)
